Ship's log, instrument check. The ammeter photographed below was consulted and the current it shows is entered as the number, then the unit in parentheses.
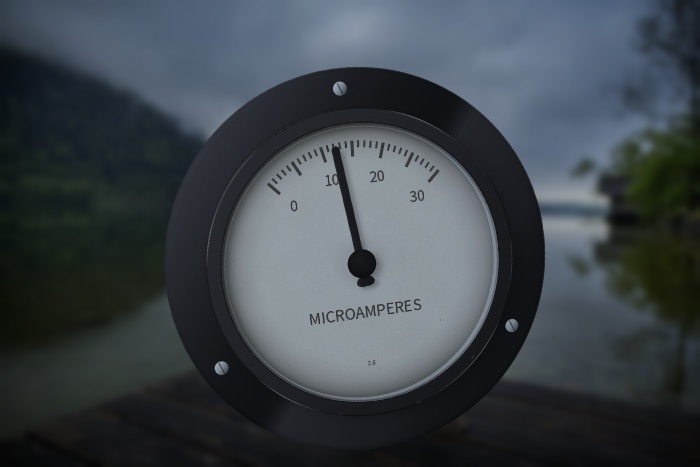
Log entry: 12 (µA)
